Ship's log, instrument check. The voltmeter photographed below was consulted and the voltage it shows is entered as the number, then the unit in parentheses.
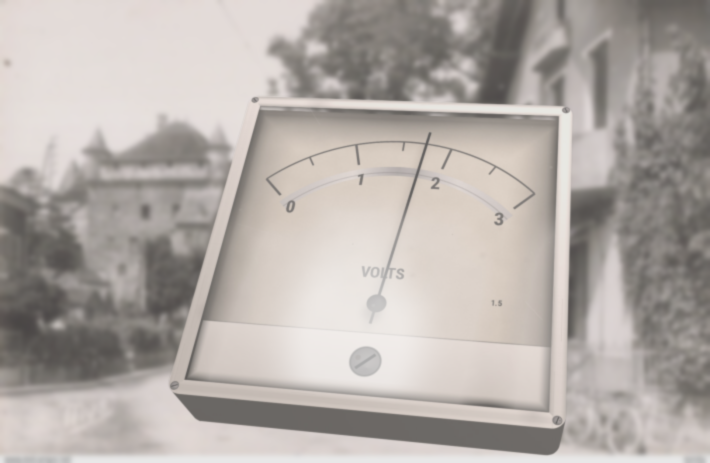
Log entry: 1.75 (V)
